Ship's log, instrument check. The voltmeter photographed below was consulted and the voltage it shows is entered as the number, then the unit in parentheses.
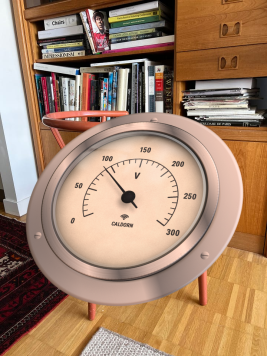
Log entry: 90 (V)
